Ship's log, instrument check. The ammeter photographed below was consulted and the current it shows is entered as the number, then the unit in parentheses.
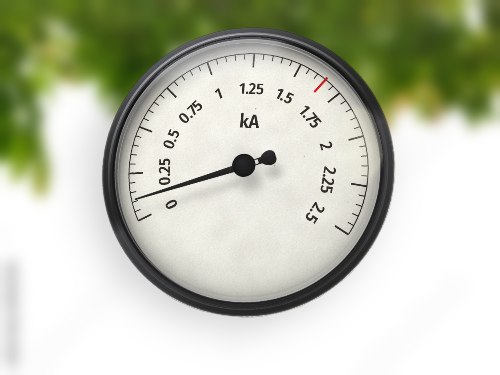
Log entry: 0.1 (kA)
